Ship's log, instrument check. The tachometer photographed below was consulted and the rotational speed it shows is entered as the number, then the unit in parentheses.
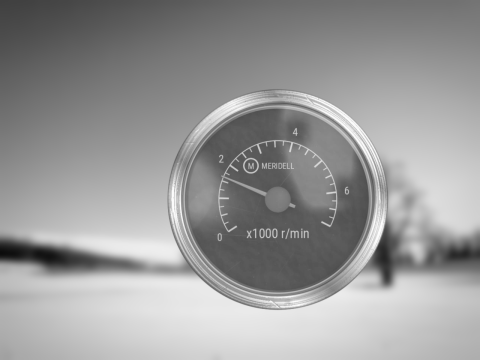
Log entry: 1625 (rpm)
